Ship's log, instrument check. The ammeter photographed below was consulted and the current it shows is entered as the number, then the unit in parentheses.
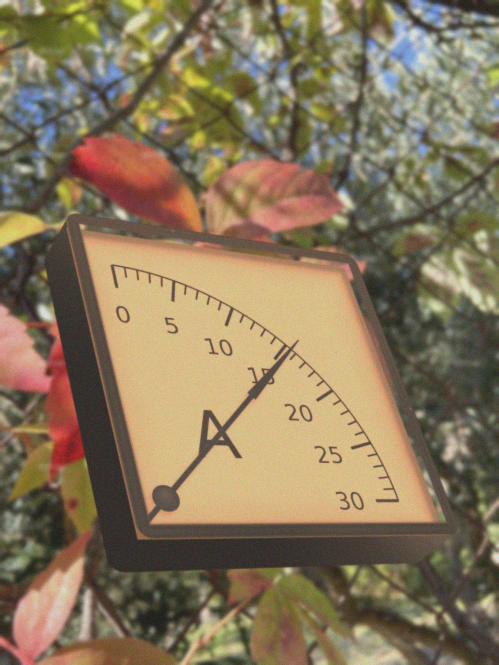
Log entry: 15.5 (A)
